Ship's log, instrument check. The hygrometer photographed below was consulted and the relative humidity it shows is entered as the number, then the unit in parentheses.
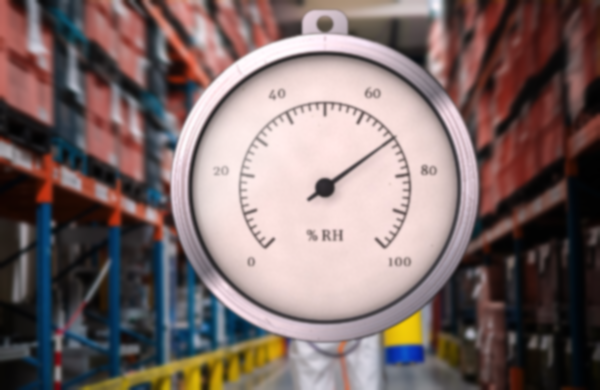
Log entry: 70 (%)
